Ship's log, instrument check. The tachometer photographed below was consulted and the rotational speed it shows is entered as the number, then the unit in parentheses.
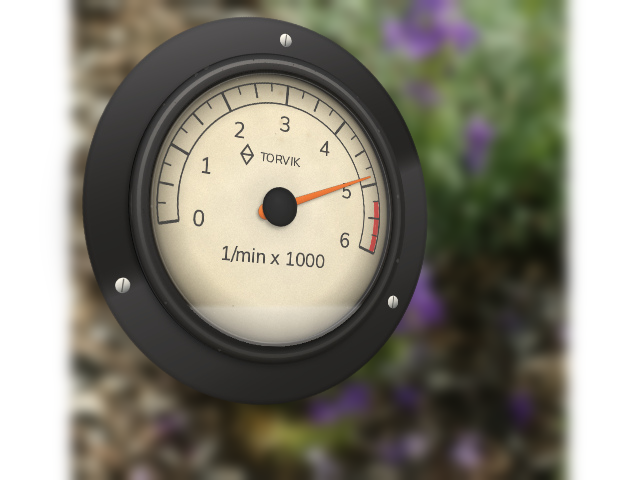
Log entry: 4875 (rpm)
